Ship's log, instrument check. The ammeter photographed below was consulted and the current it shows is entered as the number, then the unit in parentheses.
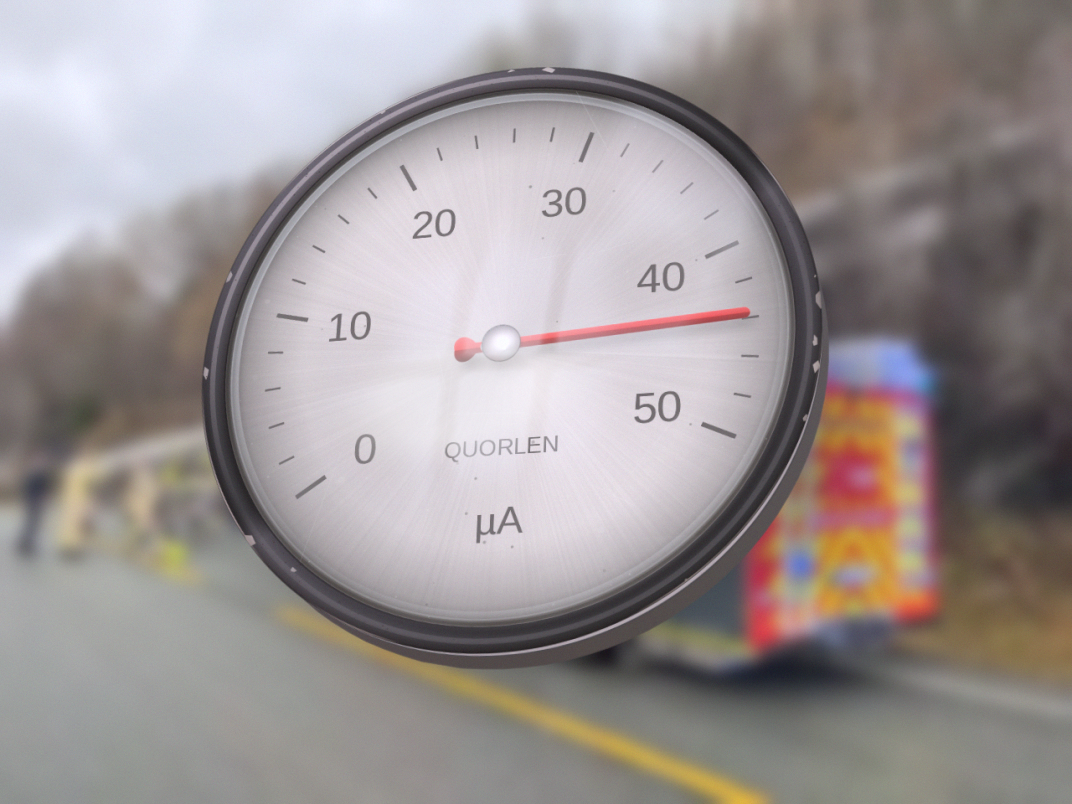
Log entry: 44 (µA)
